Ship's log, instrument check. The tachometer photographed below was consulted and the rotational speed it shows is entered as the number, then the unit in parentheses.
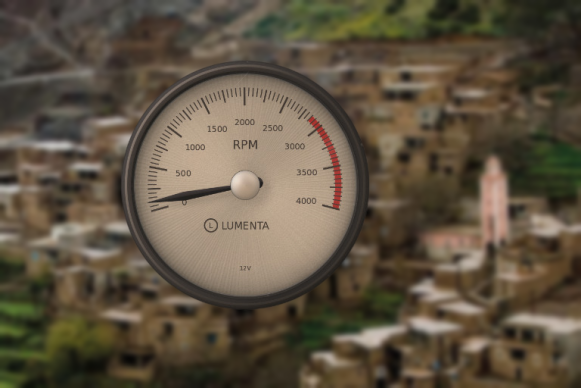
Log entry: 100 (rpm)
